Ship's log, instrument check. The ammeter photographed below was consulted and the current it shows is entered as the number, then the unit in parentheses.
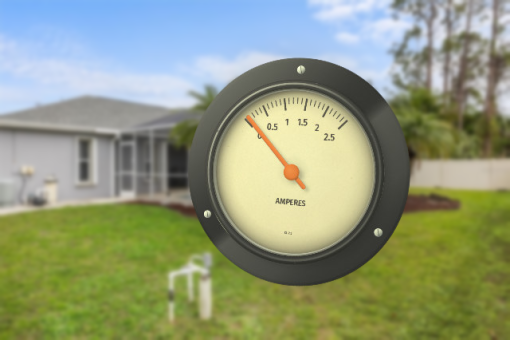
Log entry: 0.1 (A)
